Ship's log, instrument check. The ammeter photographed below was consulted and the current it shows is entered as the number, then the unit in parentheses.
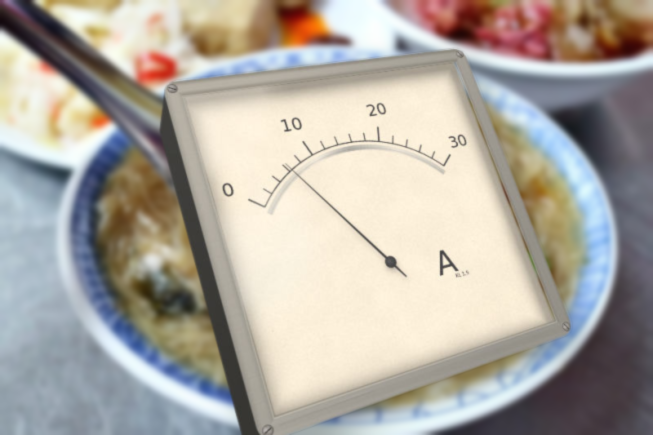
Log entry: 6 (A)
